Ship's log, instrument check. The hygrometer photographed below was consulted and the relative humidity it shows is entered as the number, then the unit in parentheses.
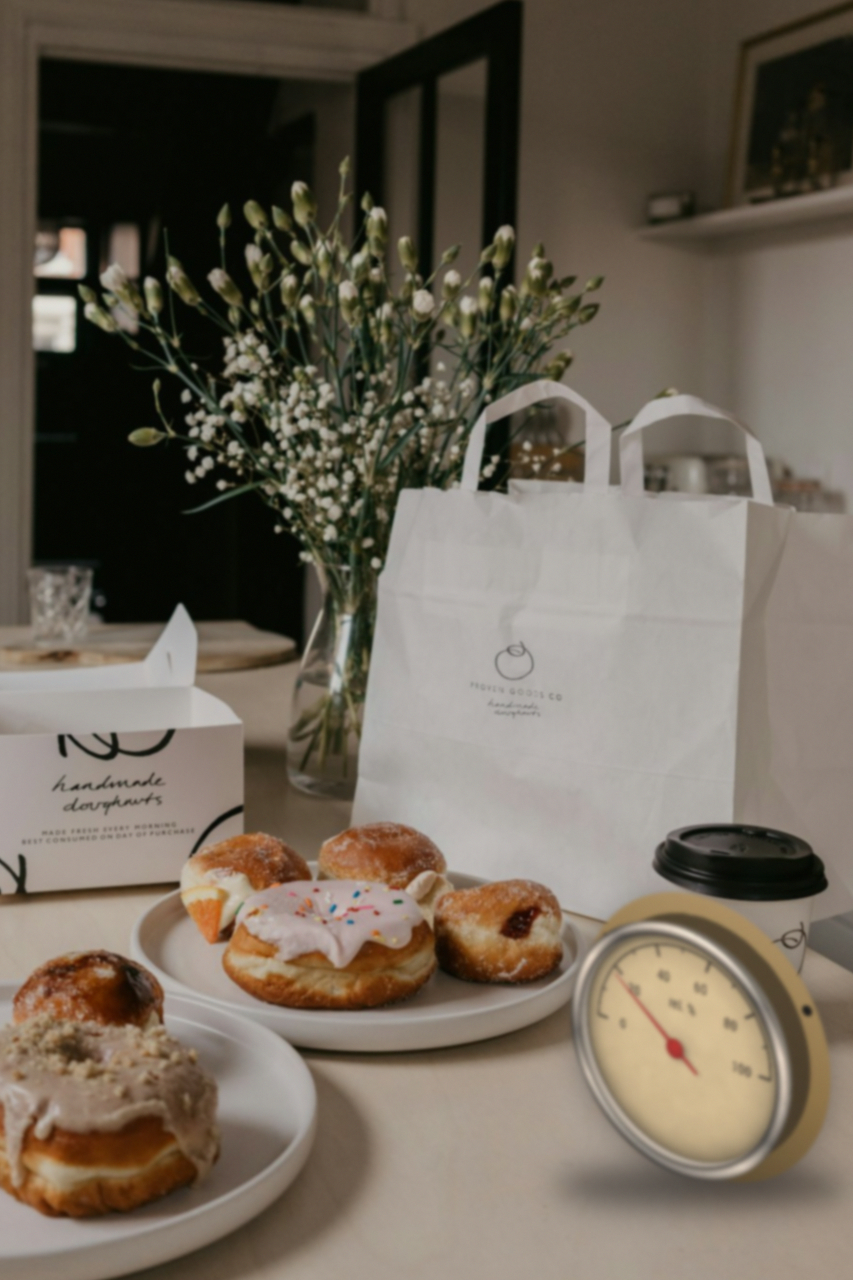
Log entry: 20 (%)
